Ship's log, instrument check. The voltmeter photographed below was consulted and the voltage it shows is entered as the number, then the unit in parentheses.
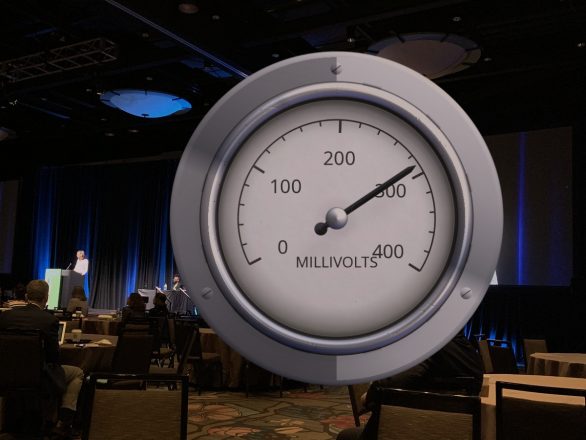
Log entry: 290 (mV)
